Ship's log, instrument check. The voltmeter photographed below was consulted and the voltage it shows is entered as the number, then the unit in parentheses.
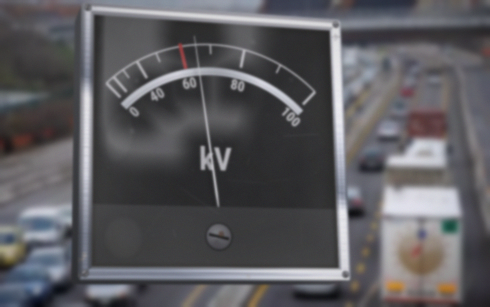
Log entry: 65 (kV)
